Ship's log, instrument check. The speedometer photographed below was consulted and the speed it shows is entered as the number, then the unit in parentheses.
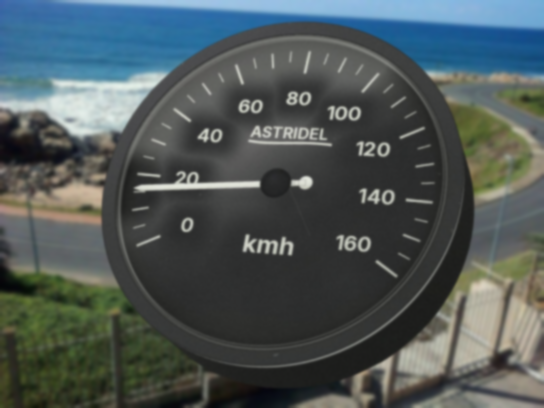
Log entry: 15 (km/h)
